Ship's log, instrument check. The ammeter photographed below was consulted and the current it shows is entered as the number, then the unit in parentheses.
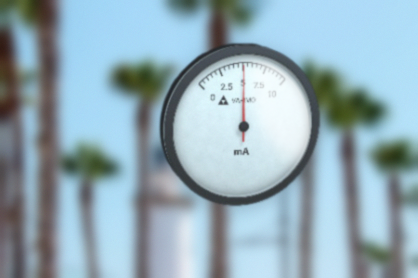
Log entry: 5 (mA)
